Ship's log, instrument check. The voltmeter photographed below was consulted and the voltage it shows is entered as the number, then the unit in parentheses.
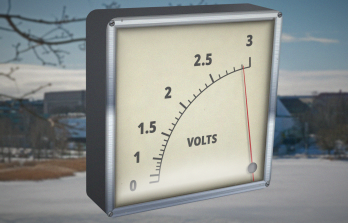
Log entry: 2.9 (V)
